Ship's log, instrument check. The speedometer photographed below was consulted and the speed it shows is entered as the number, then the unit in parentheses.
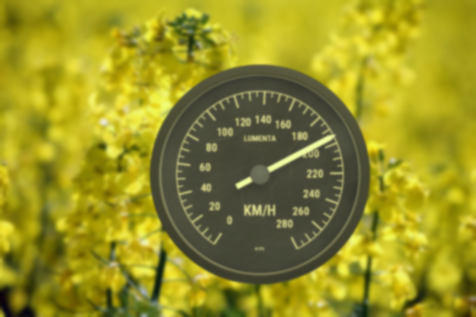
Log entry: 195 (km/h)
